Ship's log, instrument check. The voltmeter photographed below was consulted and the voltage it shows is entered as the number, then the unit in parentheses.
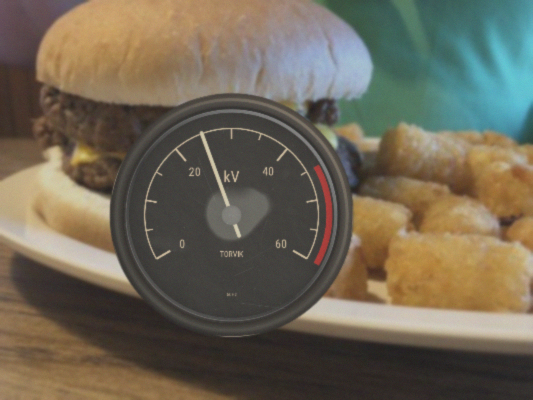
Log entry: 25 (kV)
